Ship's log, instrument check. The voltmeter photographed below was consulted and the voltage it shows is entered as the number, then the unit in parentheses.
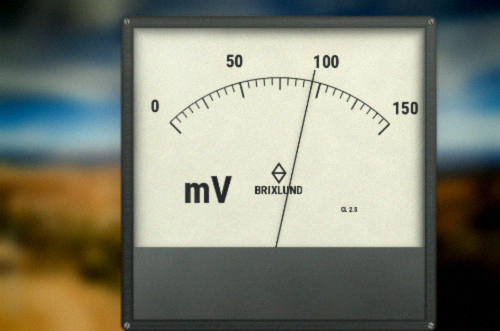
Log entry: 95 (mV)
